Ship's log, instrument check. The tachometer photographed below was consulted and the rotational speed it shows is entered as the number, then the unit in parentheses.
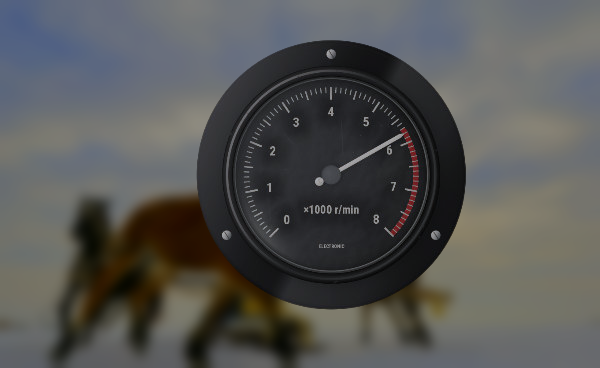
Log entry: 5800 (rpm)
